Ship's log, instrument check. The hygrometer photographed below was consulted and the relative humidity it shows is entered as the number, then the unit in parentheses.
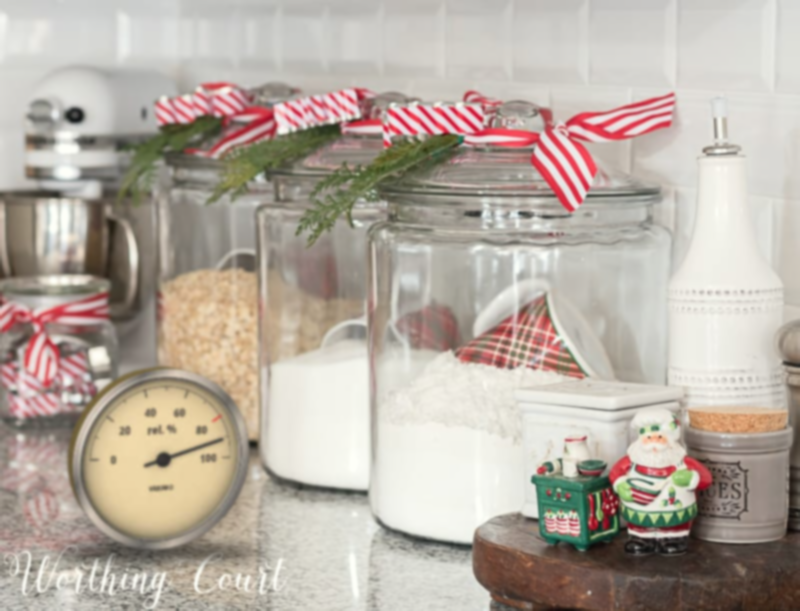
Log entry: 90 (%)
